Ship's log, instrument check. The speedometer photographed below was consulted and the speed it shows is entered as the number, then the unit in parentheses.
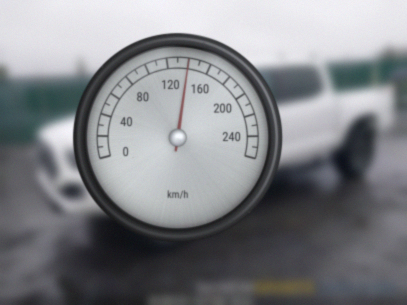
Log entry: 140 (km/h)
